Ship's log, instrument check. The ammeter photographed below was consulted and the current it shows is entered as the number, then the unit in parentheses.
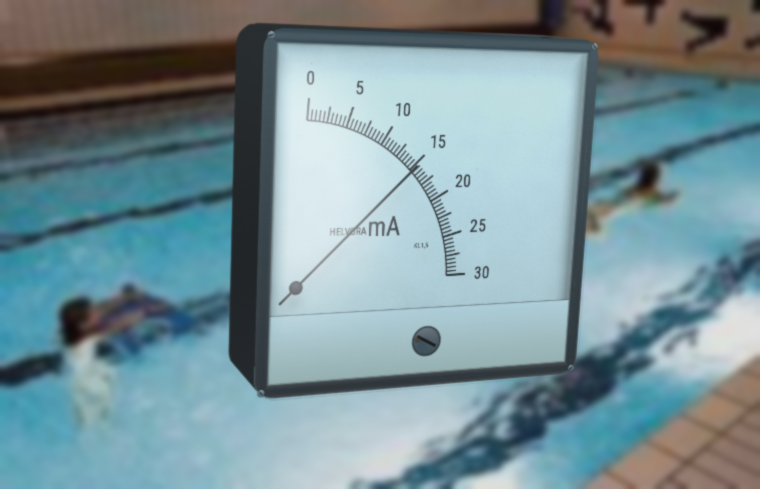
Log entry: 15 (mA)
